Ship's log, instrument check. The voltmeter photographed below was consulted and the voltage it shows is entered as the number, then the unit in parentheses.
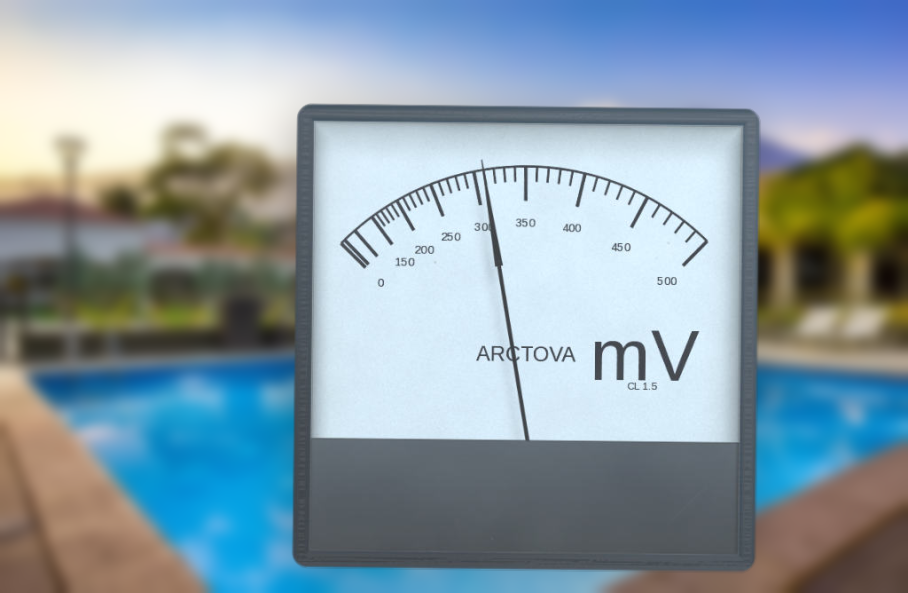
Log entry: 310 (mV)
